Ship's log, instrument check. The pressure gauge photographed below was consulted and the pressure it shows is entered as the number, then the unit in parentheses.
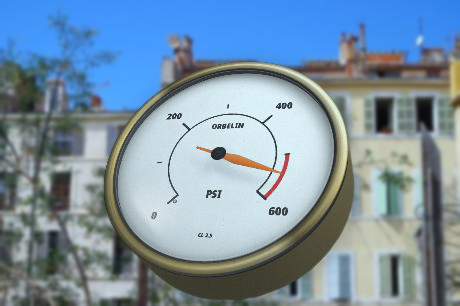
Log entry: 550 (psi)
